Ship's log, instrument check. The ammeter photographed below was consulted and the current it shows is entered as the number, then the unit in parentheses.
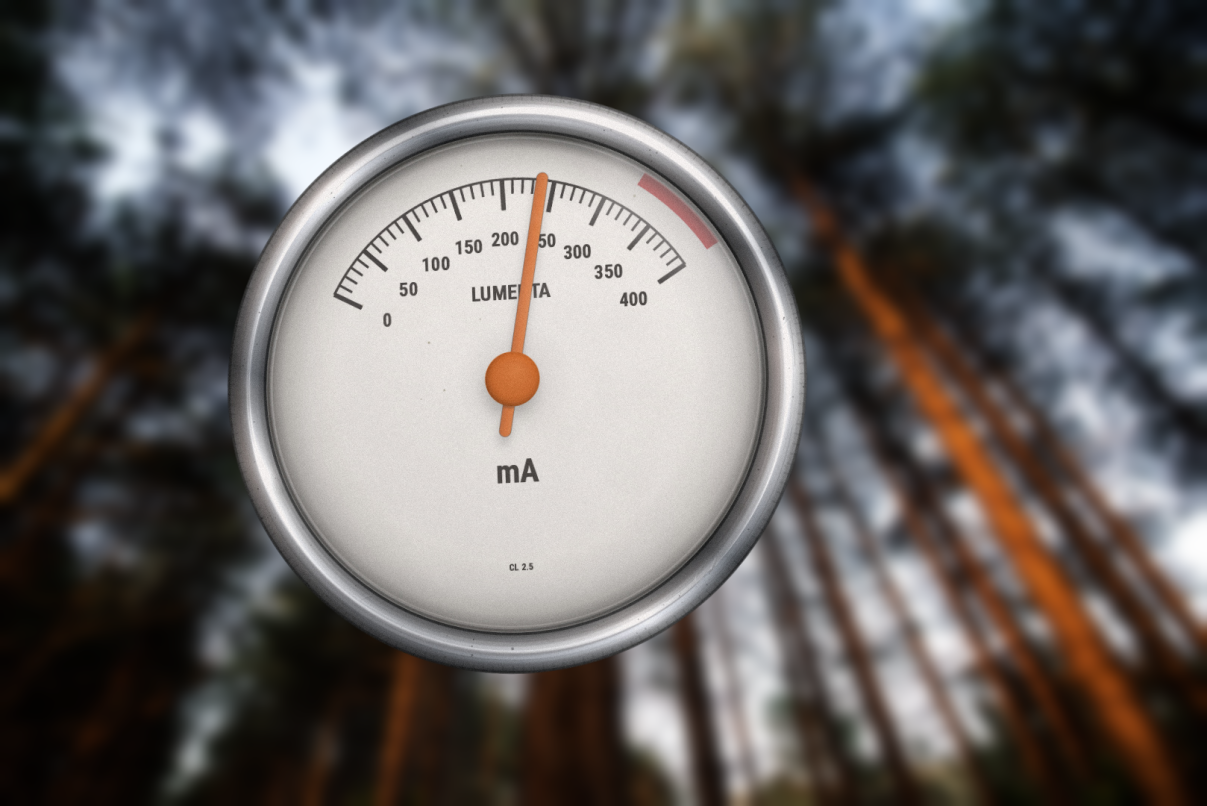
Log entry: 240 (mA)
